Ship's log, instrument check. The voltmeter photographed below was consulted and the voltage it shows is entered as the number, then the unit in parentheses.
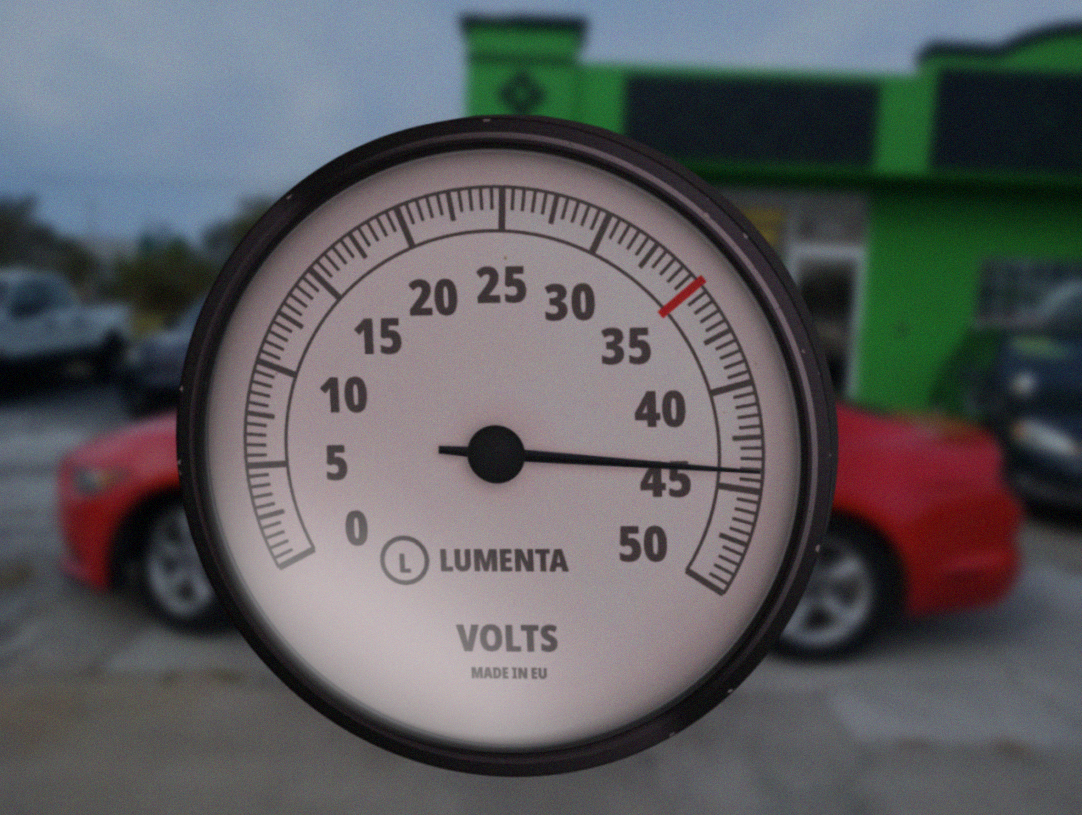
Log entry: 44 (V)
